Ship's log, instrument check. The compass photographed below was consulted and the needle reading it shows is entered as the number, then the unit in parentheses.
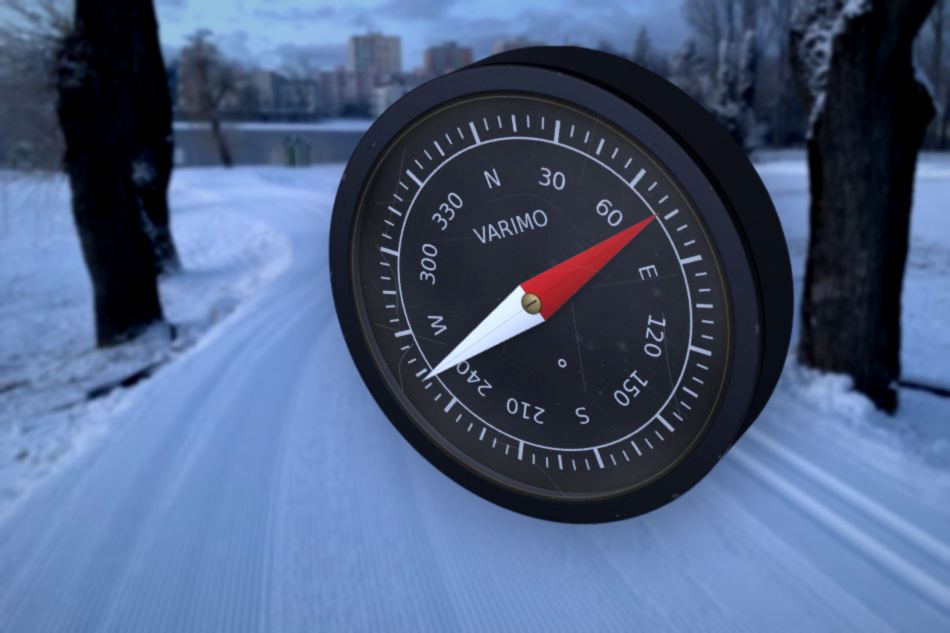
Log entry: 72.5 (°)
